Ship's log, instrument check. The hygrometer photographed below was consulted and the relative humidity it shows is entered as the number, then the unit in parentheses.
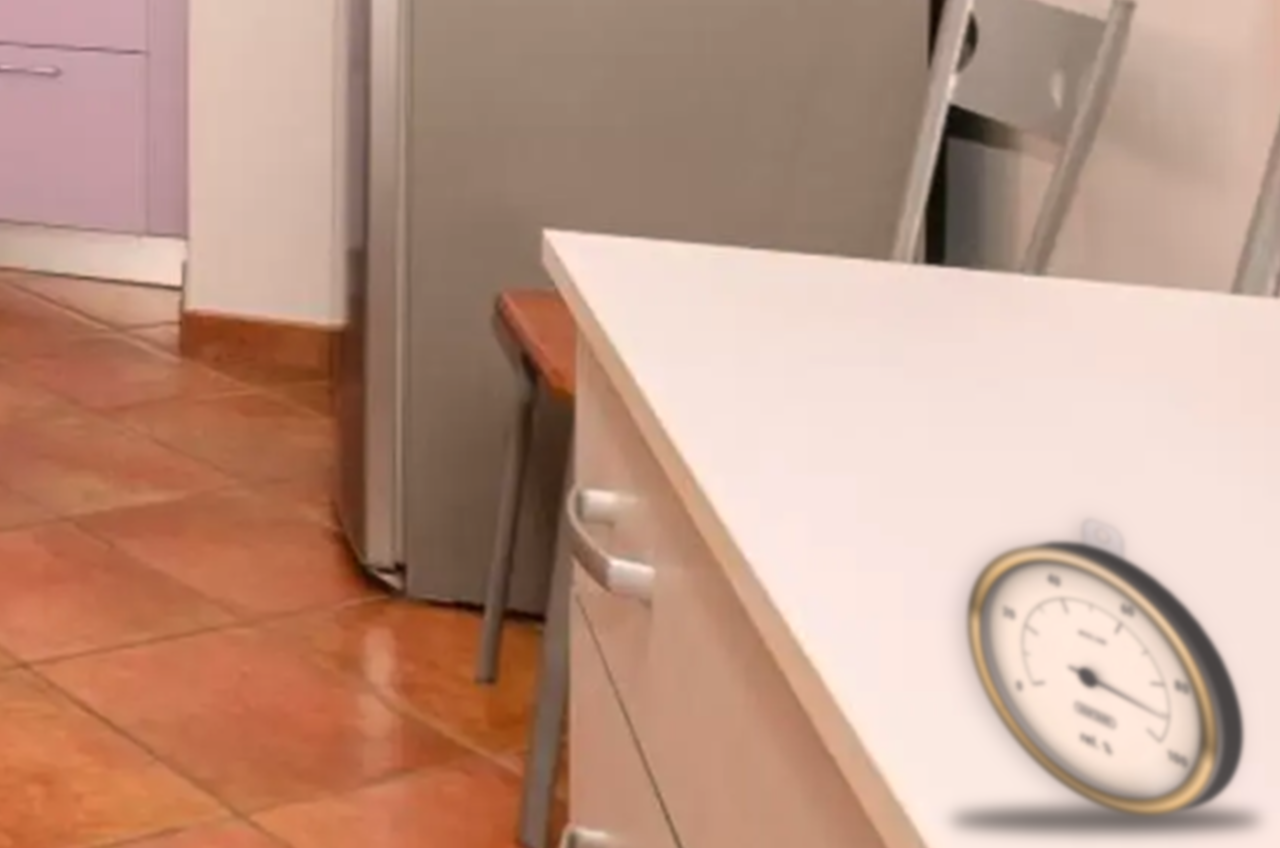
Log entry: 90 (%)
